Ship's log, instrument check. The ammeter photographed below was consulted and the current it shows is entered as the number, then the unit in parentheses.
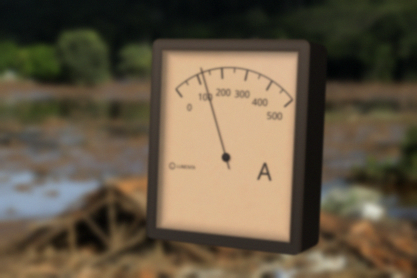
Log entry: 125 (A)
